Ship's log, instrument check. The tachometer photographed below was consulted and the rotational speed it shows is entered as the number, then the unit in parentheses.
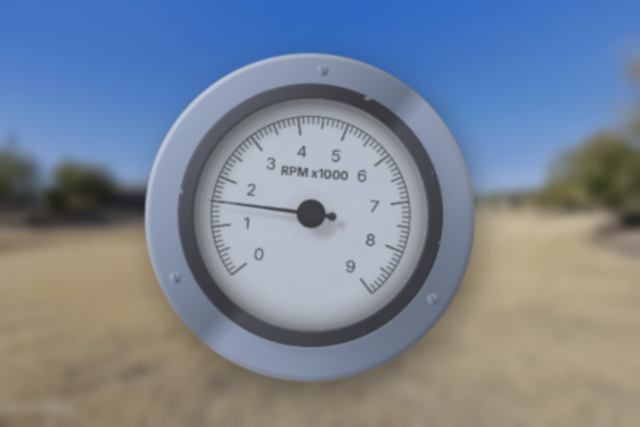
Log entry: 1500 (rpm)
